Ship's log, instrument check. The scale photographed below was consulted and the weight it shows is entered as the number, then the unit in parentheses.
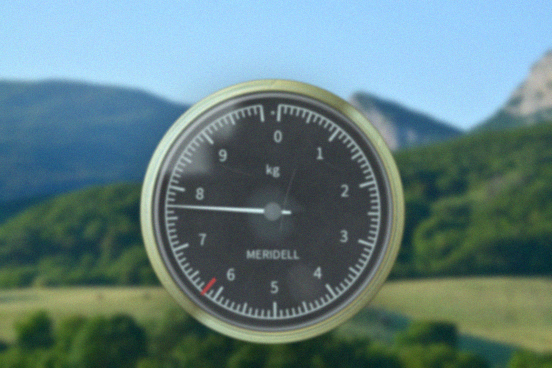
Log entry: 7.7 (kg)
